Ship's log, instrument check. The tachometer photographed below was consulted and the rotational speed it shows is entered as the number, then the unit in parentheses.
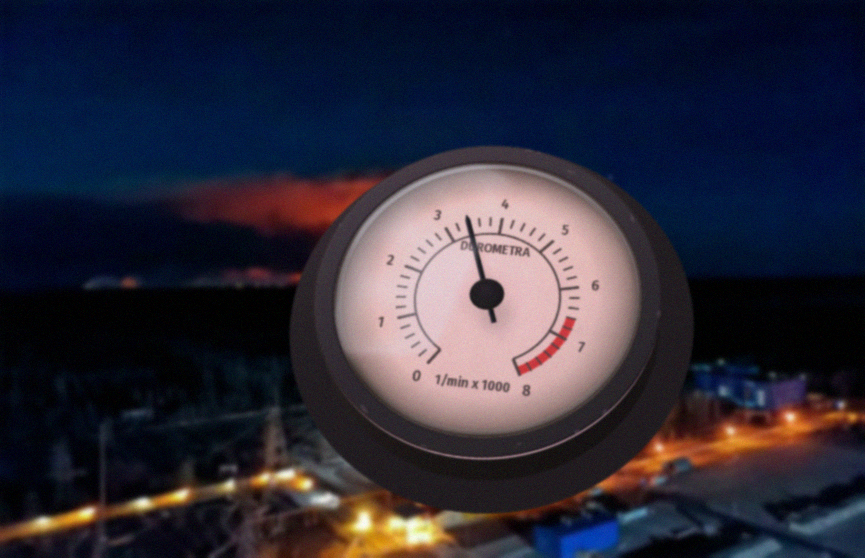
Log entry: 3400 (rpm)
